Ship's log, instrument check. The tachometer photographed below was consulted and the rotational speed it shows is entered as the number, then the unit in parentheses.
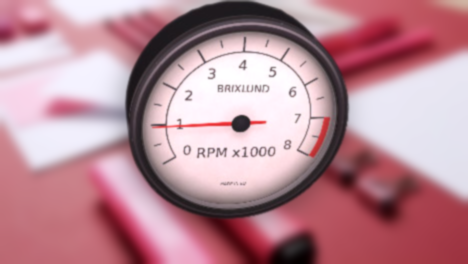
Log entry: 1000 (rpm)
